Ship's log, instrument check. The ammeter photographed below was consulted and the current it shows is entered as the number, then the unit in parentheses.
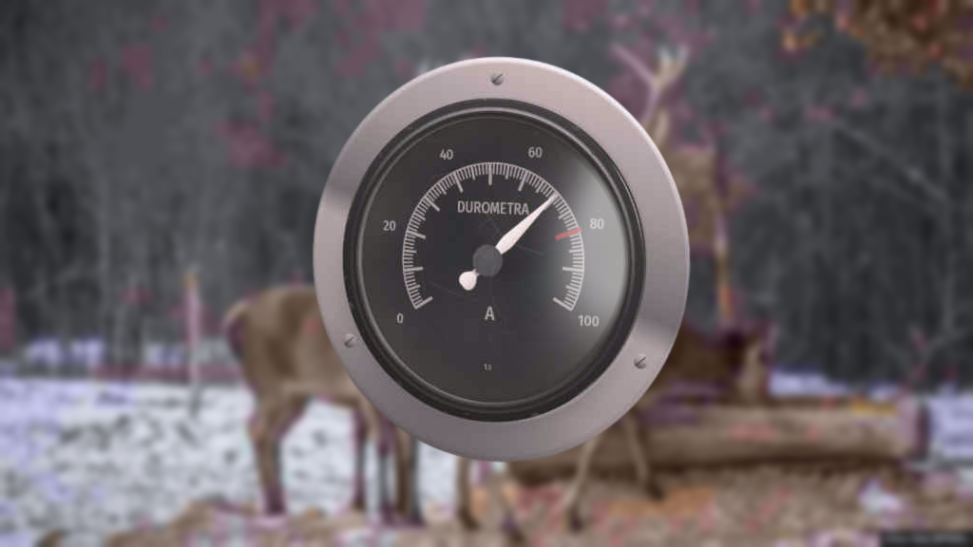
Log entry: 70 (A)
